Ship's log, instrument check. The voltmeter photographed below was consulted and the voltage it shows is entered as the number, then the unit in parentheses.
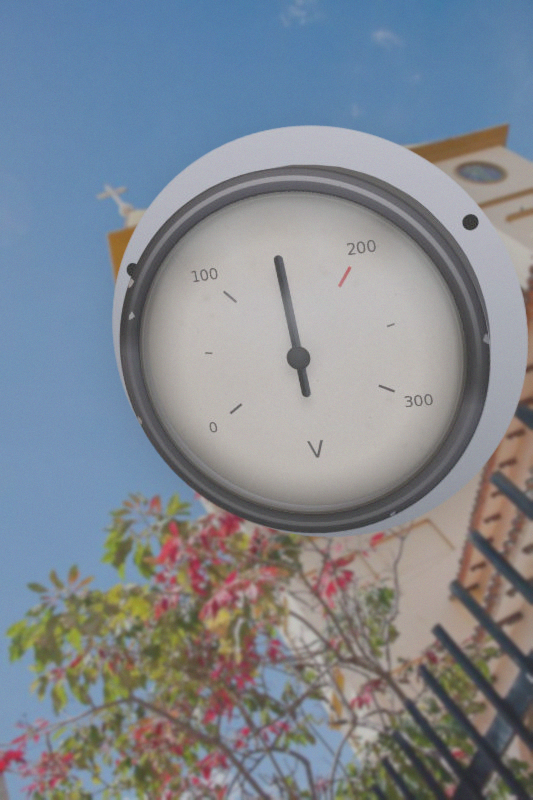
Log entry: 150 (V)
